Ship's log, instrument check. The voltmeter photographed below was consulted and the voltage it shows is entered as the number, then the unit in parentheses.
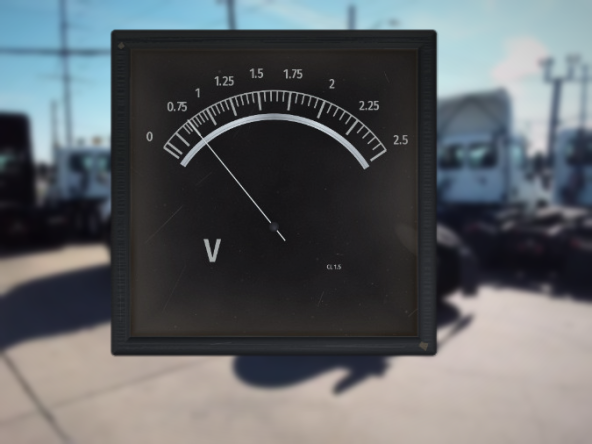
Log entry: 0.75 (V)
